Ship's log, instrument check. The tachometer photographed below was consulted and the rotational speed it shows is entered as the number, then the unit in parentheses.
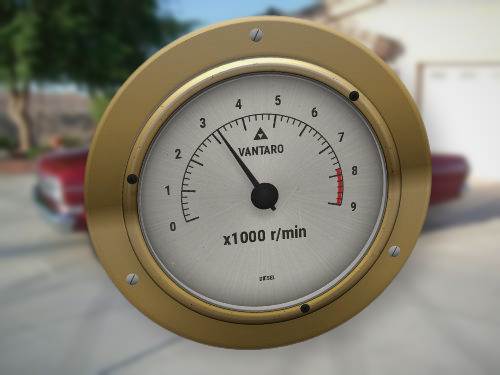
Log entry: 3200 (rpm)
